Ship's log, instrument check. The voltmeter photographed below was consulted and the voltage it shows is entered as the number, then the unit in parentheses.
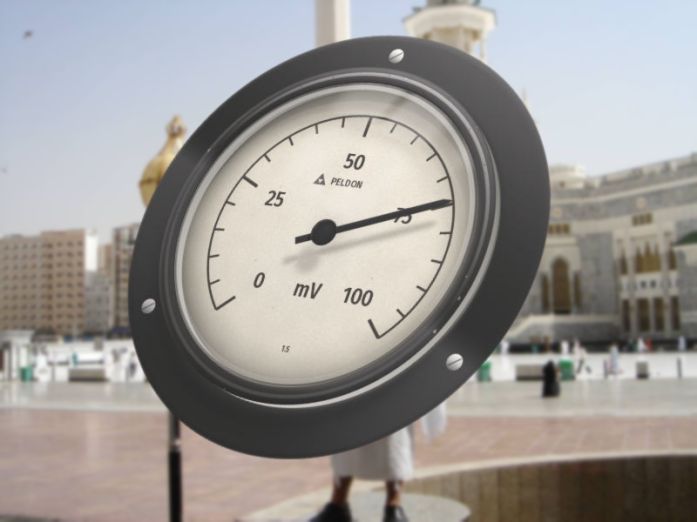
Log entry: 75 (mV)
